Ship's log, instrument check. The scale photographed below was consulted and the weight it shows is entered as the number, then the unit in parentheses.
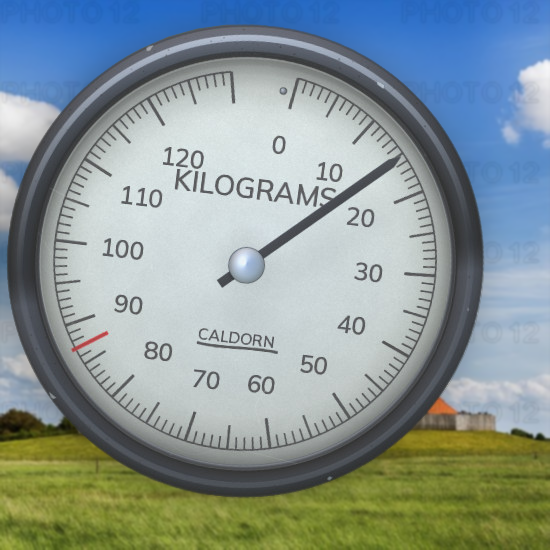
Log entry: 15 (kg)
